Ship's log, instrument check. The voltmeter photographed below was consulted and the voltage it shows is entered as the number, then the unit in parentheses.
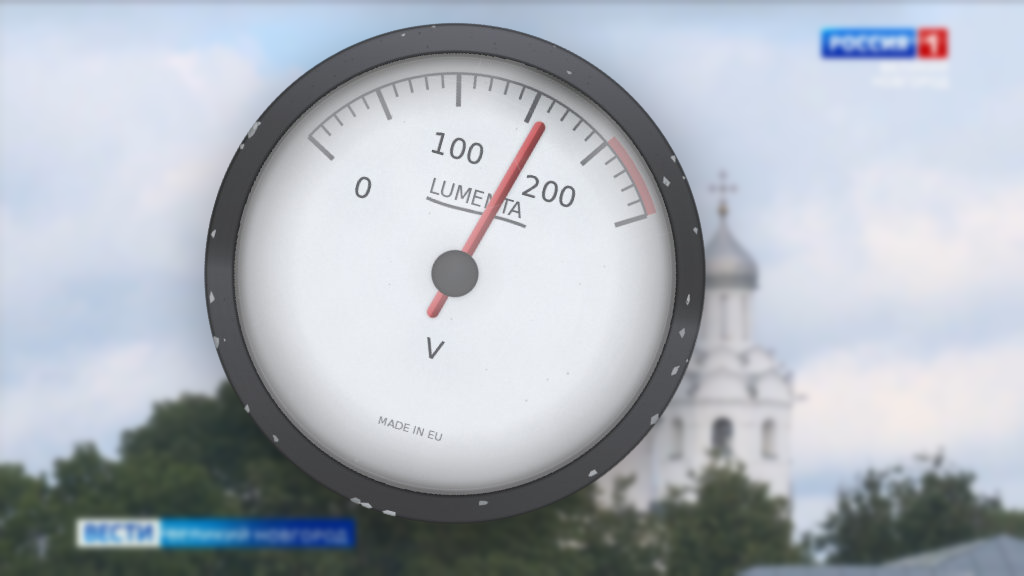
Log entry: 160 (V)
